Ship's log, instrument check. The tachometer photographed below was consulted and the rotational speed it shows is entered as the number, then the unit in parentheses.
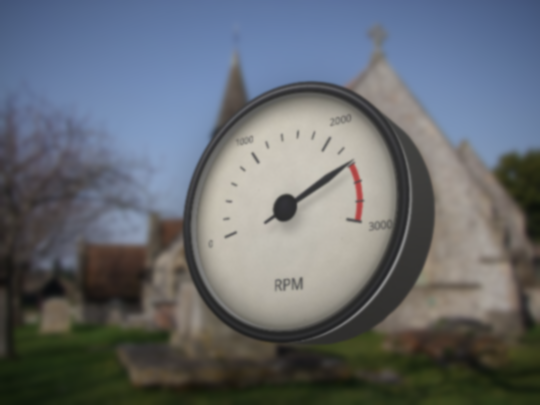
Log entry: 2400 (rpm)
